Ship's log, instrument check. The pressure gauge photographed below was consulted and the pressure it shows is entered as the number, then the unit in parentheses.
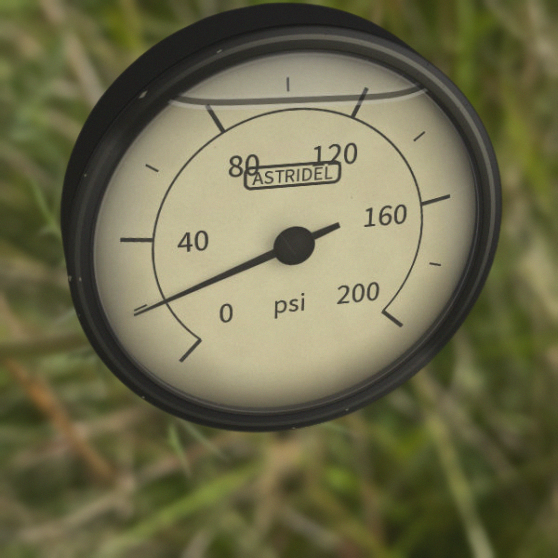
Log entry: 20 (psi)
